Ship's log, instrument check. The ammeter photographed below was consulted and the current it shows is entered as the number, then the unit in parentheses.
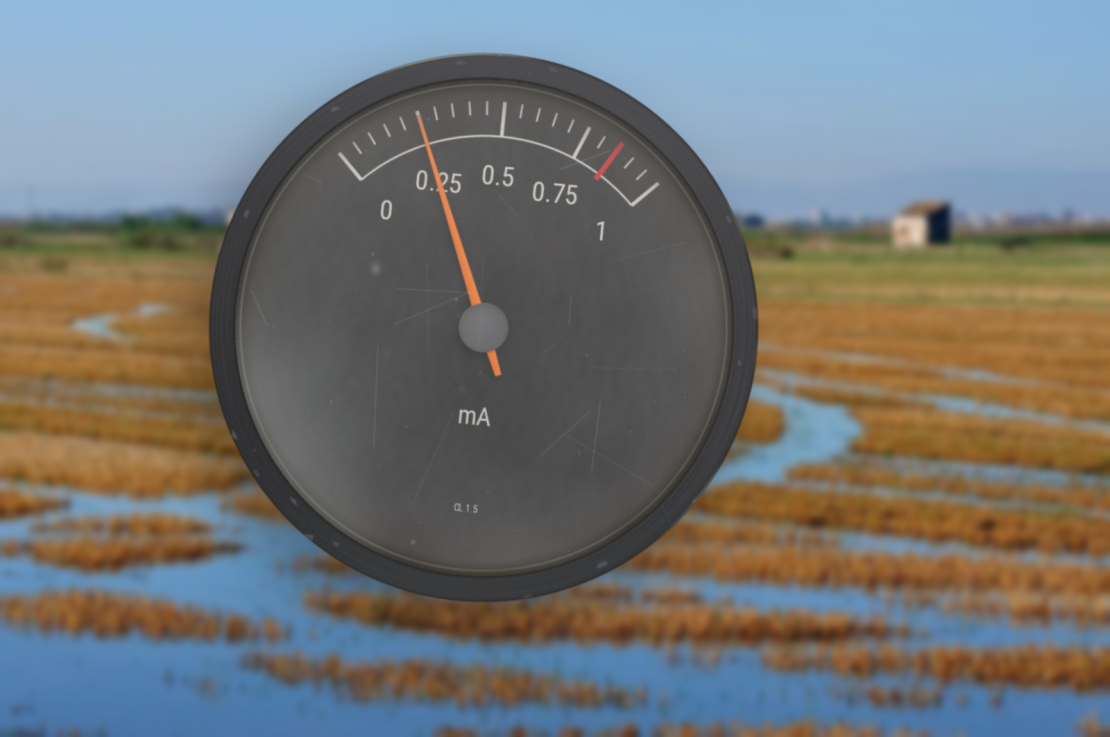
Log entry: 0.25 (mA)
